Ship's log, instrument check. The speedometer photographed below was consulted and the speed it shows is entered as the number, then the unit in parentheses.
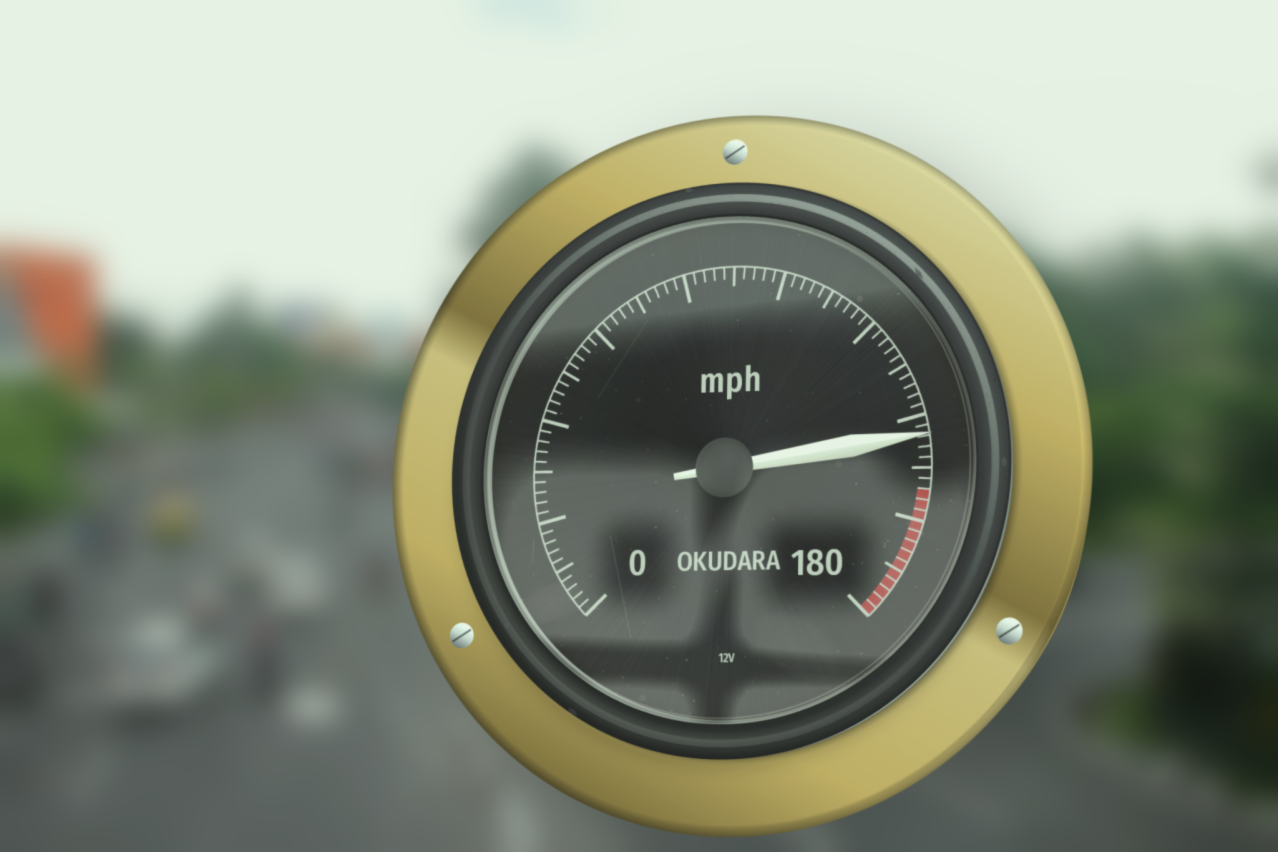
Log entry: 144 (mph)
